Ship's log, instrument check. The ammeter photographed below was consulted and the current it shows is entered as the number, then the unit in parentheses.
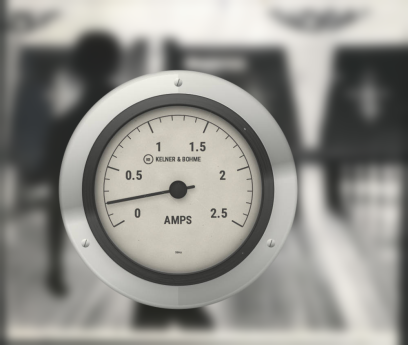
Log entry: 0.2 (A)
